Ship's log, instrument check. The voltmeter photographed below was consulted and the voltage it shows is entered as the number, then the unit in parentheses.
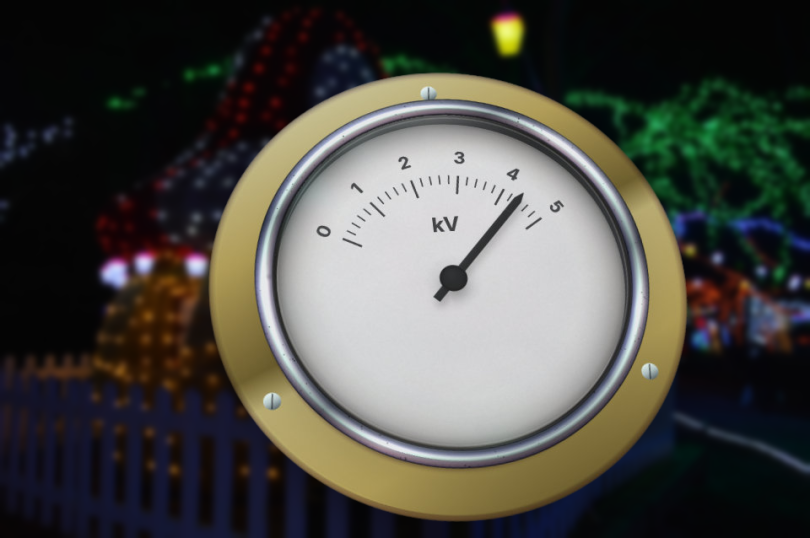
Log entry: 4.4 (kV)
